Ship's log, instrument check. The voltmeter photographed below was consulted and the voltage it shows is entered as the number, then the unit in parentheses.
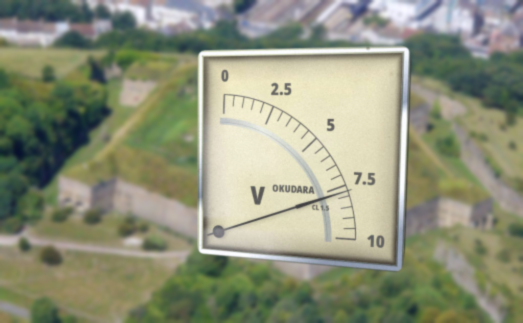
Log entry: 7.75 (V)
